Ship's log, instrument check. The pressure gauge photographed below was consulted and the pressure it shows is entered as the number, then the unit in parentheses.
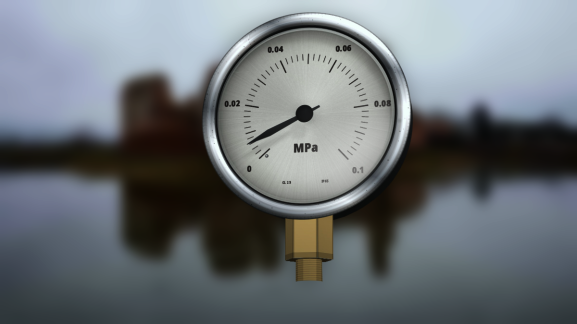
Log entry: 0.006 (MPa)
